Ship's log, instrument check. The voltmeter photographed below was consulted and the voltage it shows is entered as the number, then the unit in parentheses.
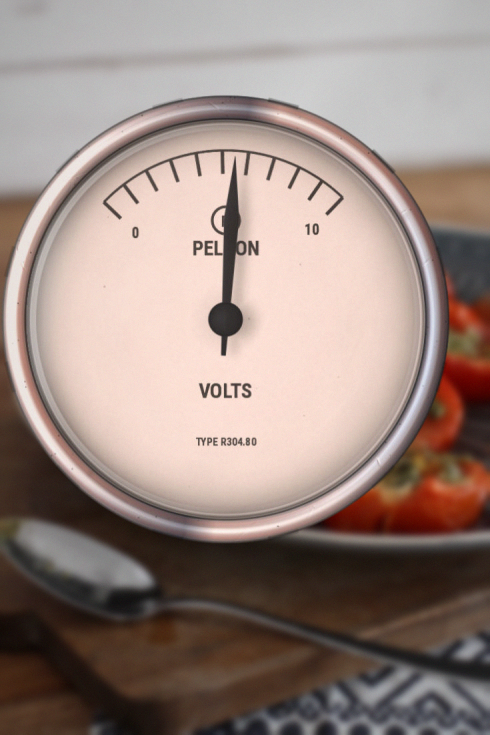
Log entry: 5.5 (V)
